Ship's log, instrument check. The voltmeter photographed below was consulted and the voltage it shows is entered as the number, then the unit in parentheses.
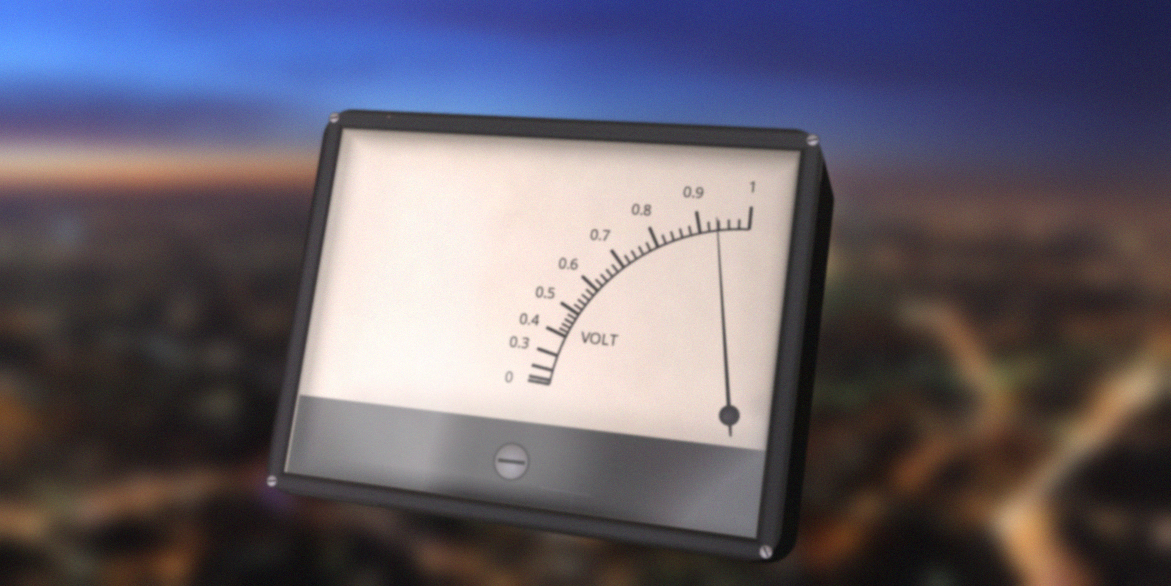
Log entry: 0.94 (V)
